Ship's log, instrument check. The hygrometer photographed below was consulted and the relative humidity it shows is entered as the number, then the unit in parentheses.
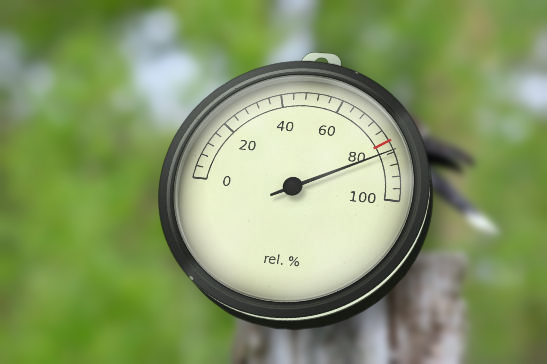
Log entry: 84 (%)
